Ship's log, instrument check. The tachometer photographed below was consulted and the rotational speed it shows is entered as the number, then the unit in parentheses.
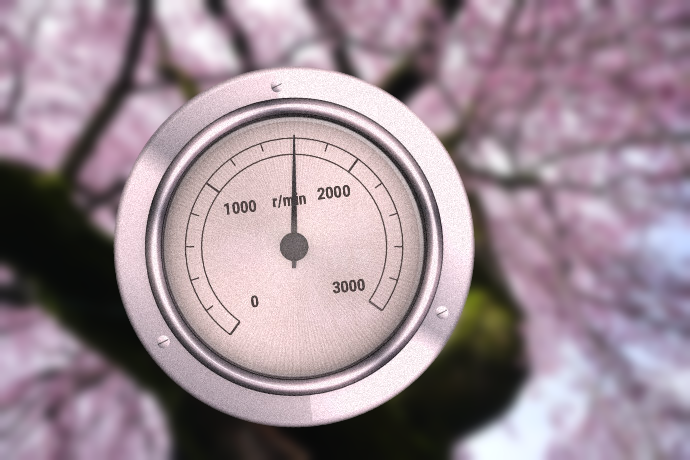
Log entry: 1600 (rpm)
